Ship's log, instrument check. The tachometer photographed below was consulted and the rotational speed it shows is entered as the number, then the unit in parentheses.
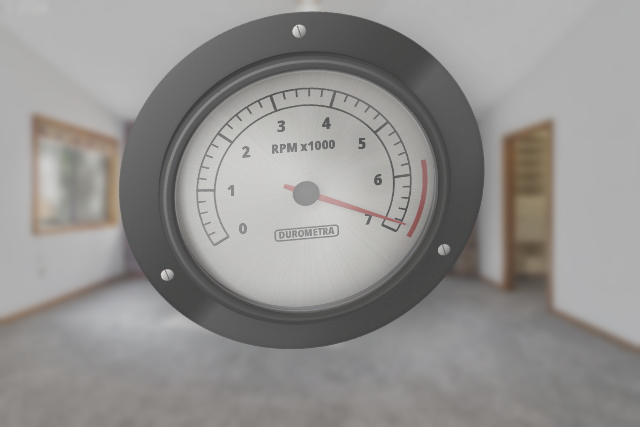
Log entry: 6800 (rpm)
